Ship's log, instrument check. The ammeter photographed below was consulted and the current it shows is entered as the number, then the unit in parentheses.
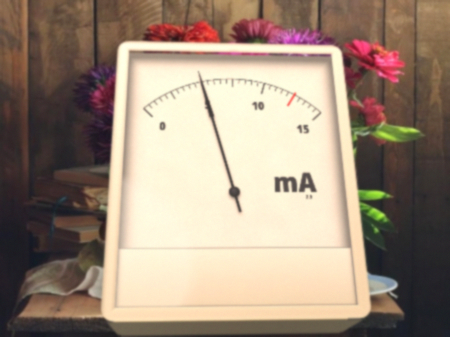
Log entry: 5 (mA)
